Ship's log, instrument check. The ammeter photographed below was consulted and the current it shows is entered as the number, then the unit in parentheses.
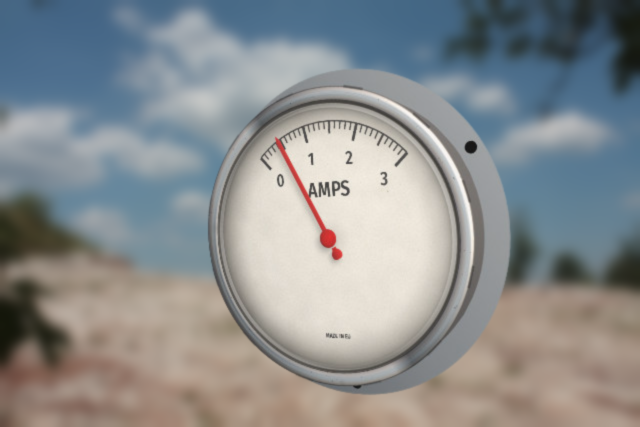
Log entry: 0.5 (A)
